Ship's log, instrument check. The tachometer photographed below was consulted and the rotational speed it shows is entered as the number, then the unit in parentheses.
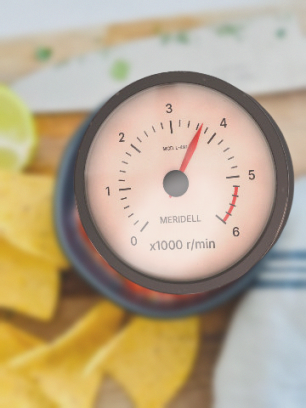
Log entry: 3700 (rpm)
